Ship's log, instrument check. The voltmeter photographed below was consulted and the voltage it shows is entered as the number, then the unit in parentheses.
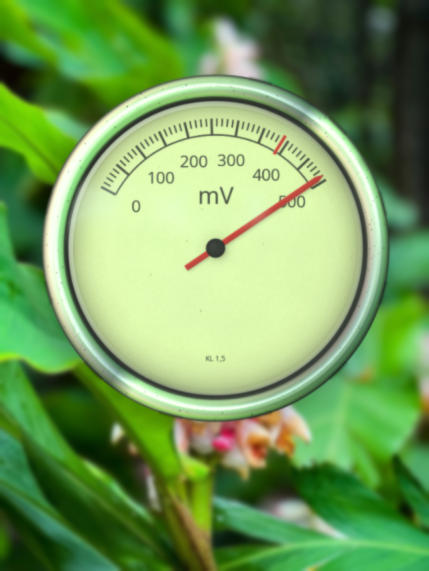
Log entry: 490 (mV)
